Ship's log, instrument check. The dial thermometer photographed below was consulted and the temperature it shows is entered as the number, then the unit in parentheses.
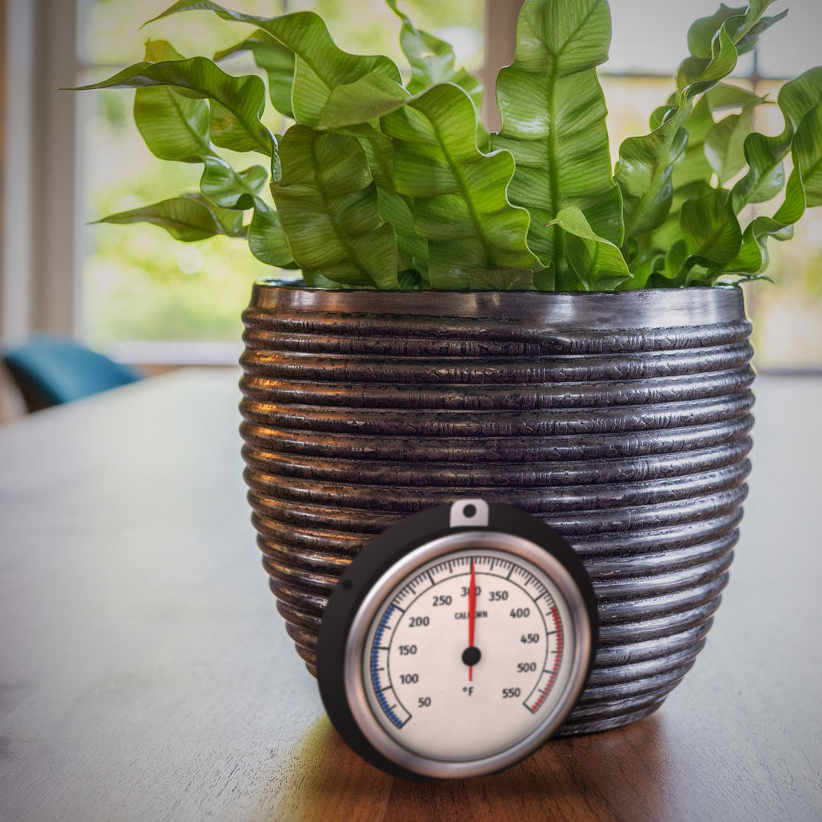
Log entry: 300 (°F)
